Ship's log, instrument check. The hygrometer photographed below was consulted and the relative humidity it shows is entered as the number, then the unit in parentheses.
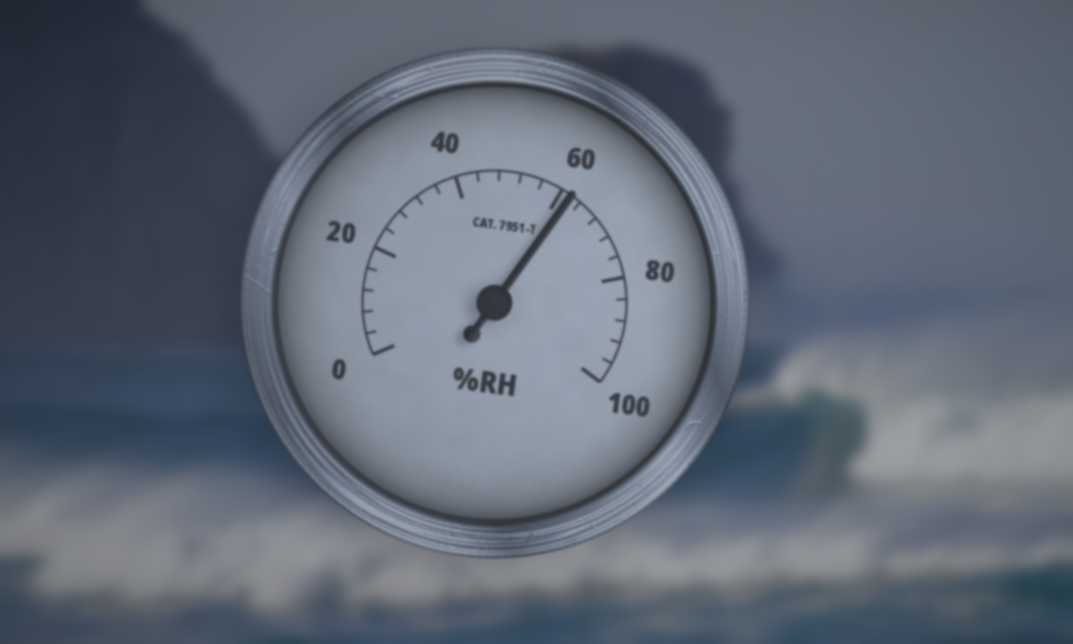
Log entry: 62 (%)
